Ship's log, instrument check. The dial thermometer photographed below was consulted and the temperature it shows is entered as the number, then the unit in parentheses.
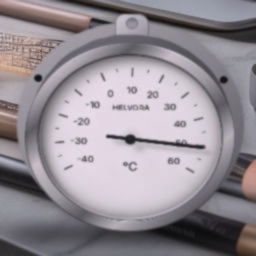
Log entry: 50 (°C)
